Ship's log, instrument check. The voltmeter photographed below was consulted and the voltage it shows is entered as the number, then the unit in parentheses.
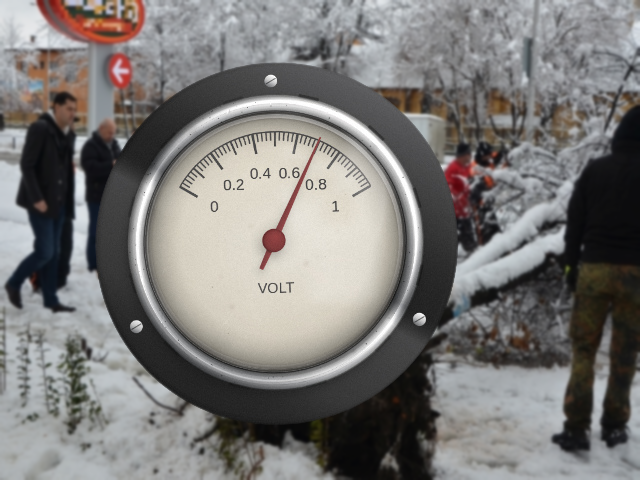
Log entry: 0.7 (V)
